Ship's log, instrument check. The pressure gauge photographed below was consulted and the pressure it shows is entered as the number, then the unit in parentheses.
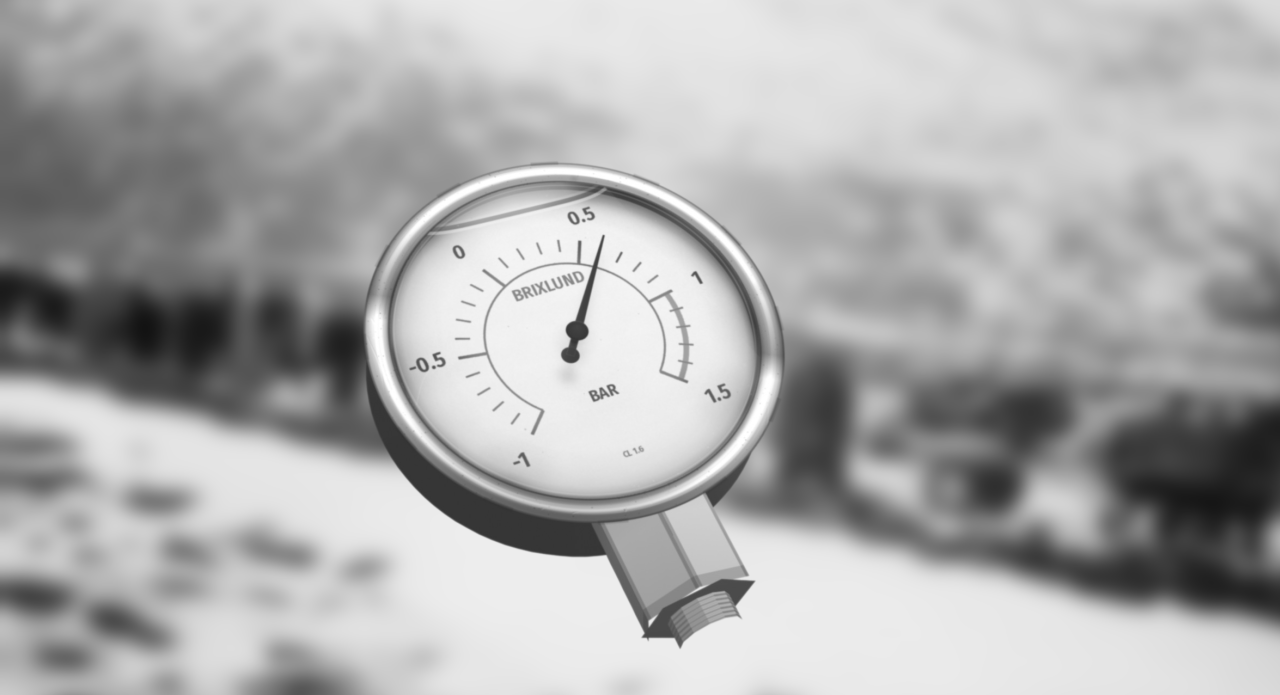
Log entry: 0.6 (bar)
